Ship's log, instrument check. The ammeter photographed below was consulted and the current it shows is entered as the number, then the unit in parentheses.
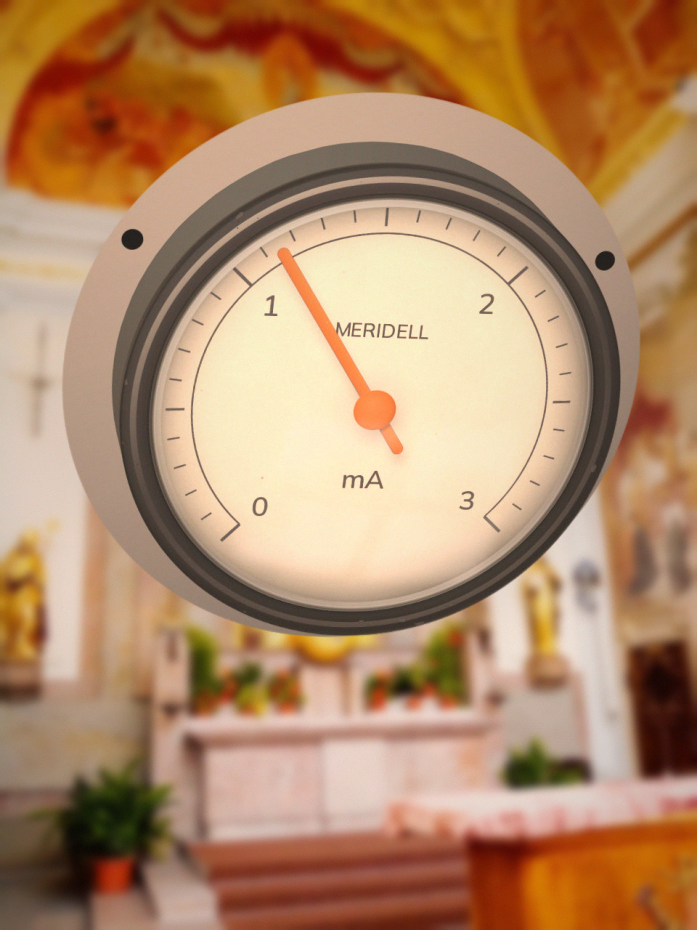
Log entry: 1.15 (mA)
